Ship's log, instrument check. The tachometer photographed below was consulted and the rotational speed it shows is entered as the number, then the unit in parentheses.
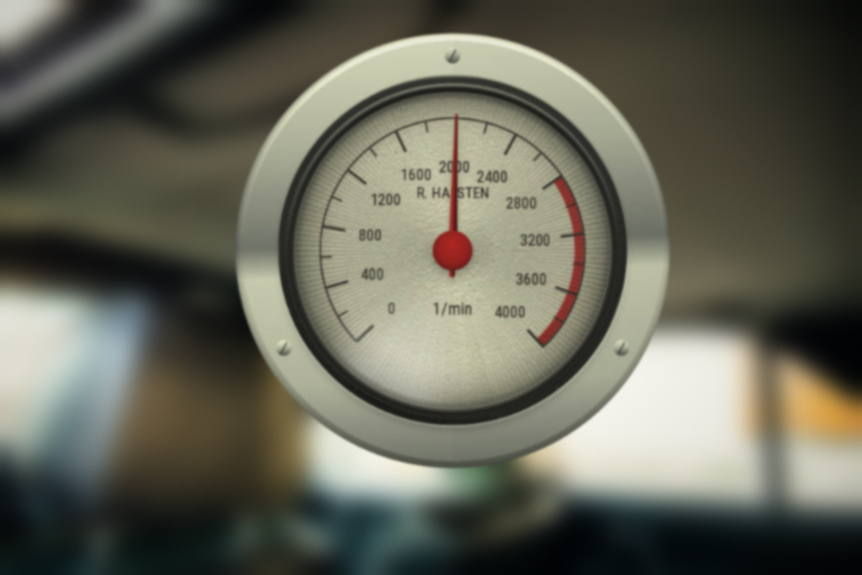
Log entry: 2000 (rpm)
